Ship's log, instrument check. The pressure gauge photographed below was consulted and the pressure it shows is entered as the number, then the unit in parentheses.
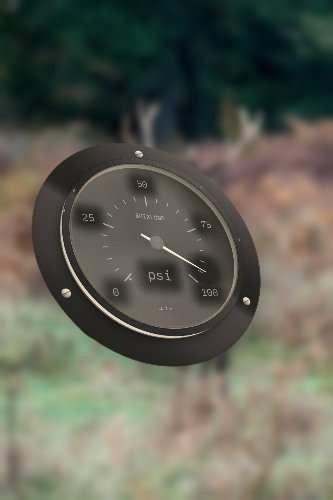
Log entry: 95 (psi)
